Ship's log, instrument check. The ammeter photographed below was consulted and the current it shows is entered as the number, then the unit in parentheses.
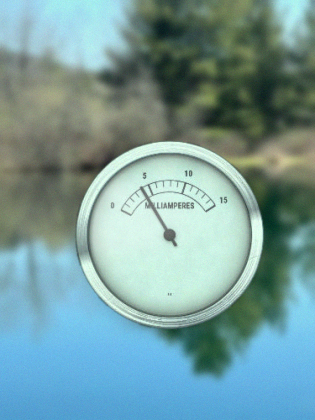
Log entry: 4 (mA)
